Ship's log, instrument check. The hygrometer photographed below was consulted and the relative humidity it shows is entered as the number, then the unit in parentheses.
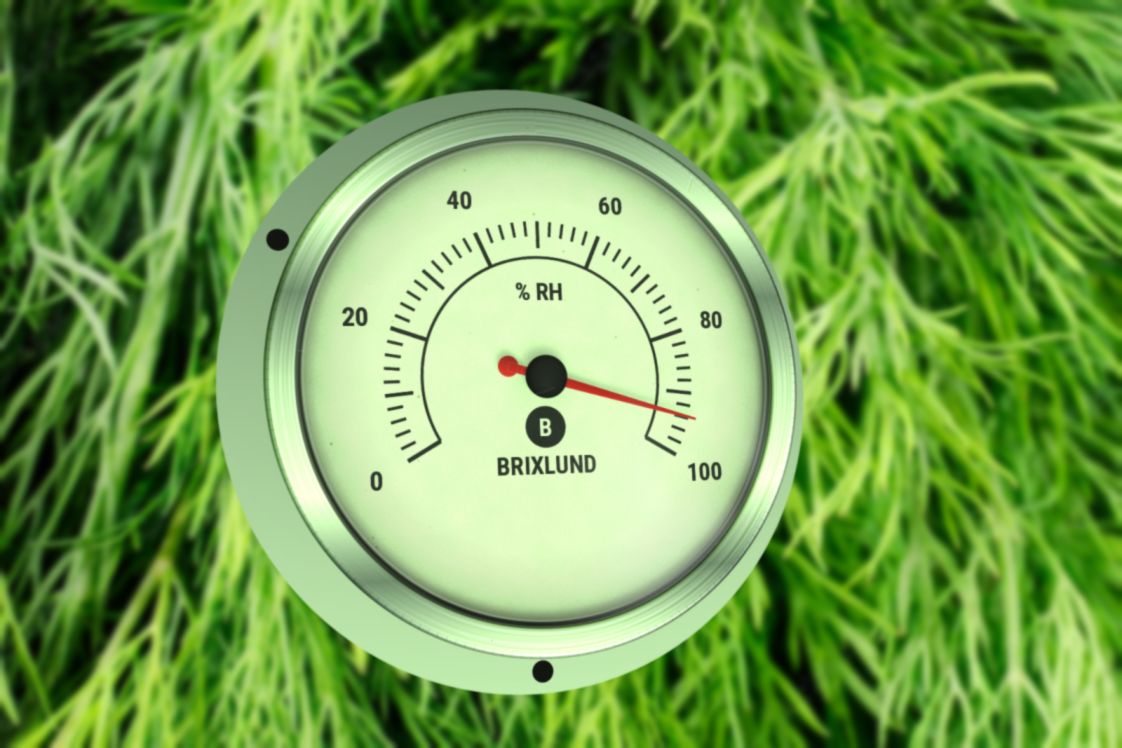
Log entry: 94 (%)
